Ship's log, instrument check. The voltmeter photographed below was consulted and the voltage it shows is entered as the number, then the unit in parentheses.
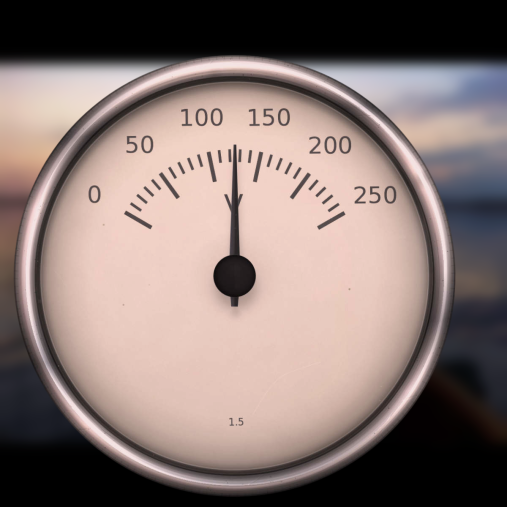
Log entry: 125 (V)
